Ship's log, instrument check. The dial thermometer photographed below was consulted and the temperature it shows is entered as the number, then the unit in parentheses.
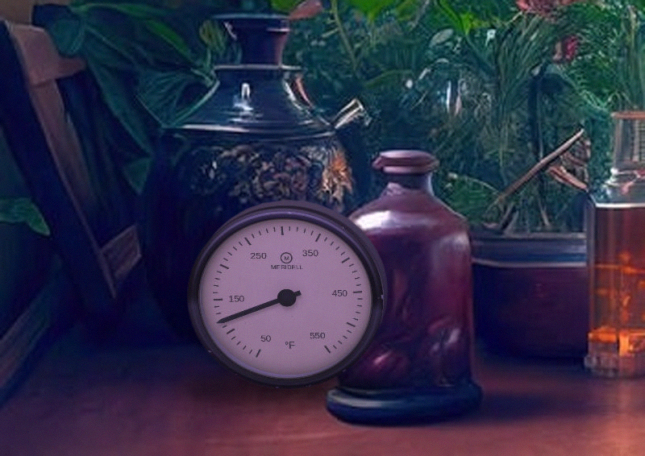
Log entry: 120 (°F)
